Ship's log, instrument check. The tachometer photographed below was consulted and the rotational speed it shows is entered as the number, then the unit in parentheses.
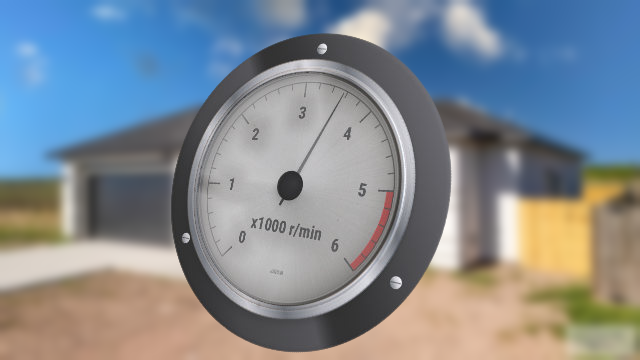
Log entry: 3600 (rpm)
